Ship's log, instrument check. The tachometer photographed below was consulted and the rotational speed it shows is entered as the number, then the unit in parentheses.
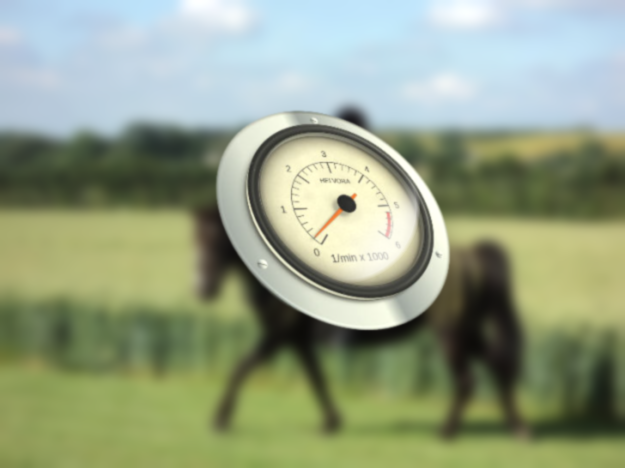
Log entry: 200 (rpm)
